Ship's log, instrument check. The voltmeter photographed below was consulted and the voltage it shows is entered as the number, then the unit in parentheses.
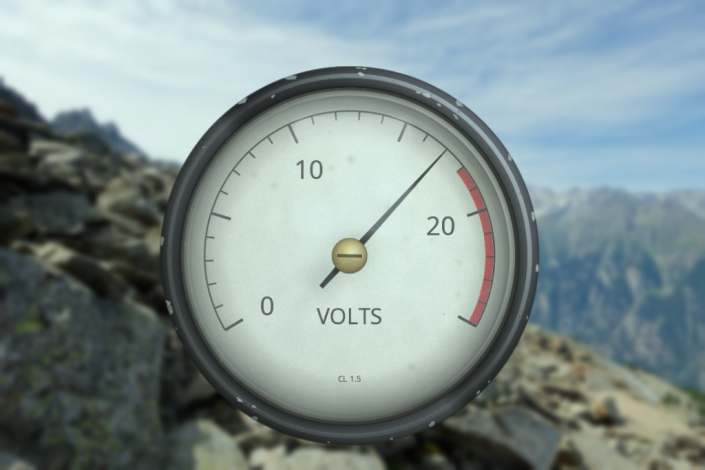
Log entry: 17 (V)
